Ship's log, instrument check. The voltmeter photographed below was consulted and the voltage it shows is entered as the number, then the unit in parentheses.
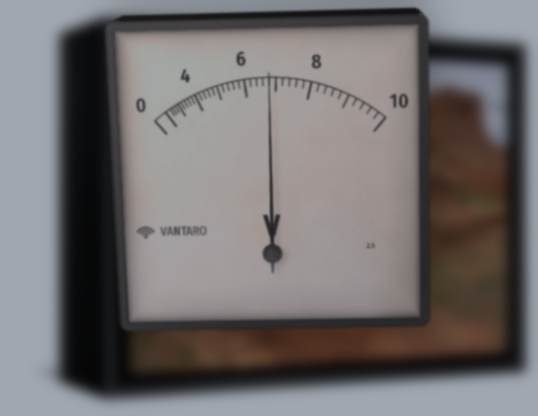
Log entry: 6.8 (V)
